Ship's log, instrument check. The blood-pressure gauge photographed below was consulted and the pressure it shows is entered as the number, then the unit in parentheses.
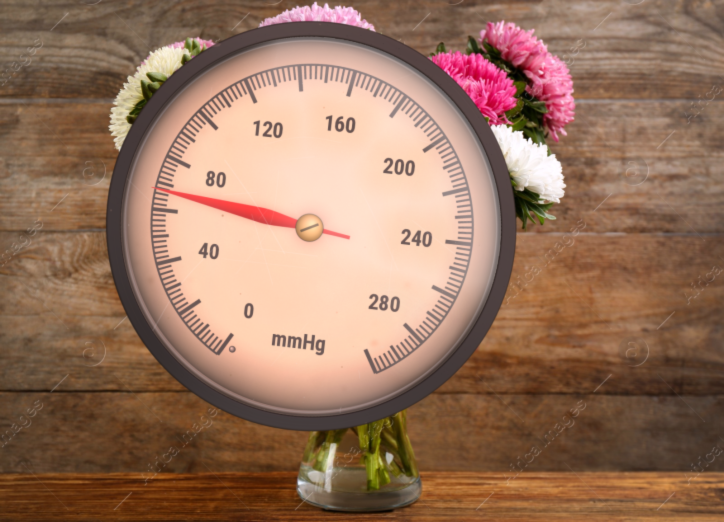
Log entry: 68 (mmHg)
